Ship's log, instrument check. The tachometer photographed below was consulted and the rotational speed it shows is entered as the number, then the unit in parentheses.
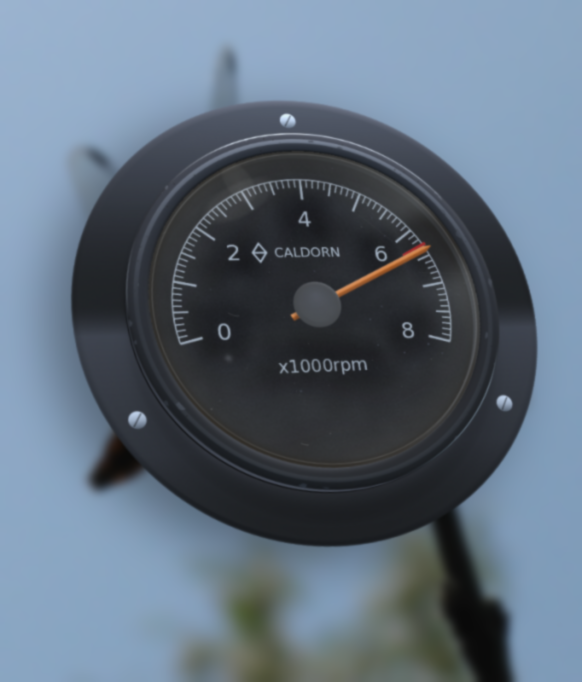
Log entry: 6400 (rpm)
